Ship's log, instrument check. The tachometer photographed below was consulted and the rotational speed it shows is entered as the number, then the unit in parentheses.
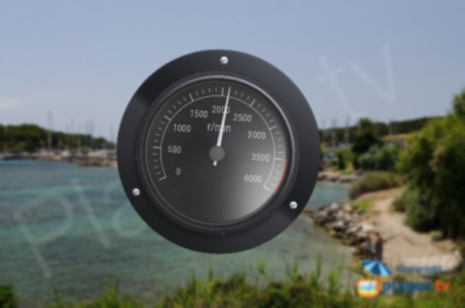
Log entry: 2100 (rpm)
